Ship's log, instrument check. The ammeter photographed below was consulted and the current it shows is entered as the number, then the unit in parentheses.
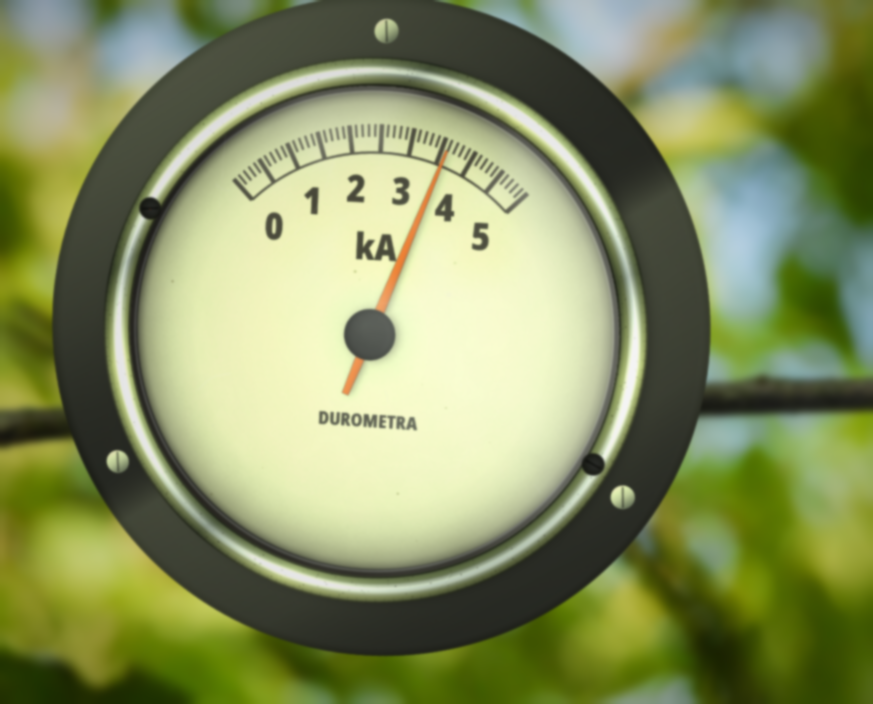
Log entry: 3.6 (kA)
